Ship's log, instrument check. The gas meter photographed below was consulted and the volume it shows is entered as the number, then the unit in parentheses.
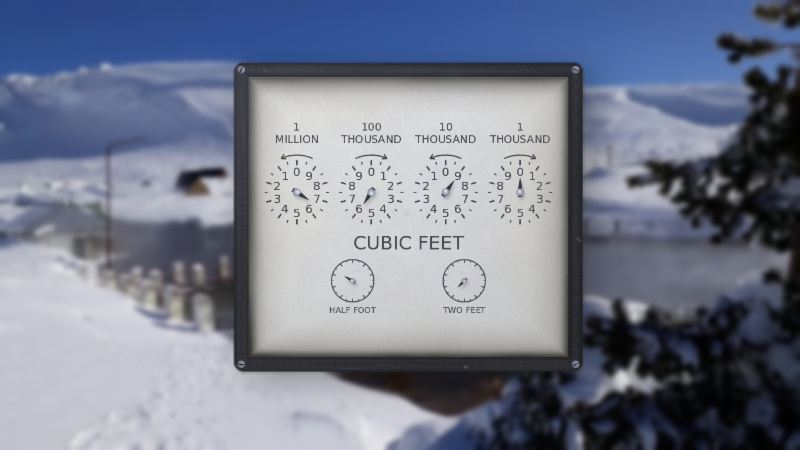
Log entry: 659000 (ft³)
